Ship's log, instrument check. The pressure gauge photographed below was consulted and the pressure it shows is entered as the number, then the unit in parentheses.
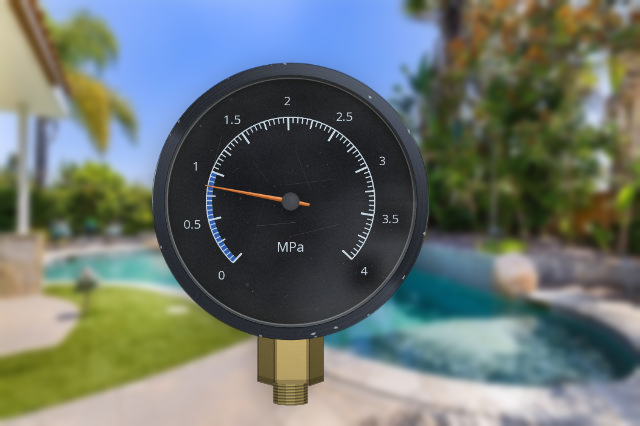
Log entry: 0.85 (MPa)
